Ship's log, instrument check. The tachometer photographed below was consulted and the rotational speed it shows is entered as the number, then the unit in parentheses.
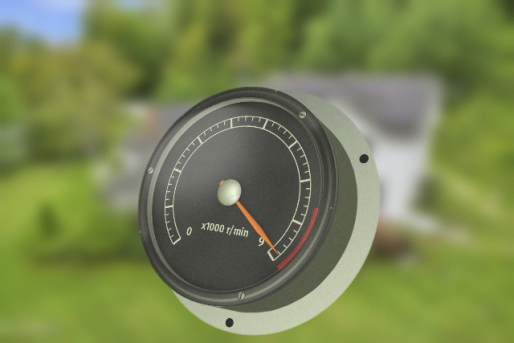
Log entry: 8800 (rpm)
